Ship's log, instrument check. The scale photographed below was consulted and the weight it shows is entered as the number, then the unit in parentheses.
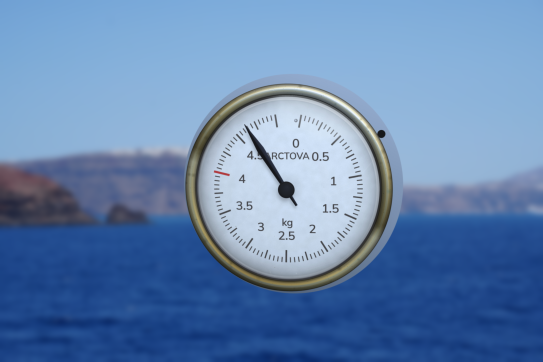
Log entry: 4.65 (kg)
